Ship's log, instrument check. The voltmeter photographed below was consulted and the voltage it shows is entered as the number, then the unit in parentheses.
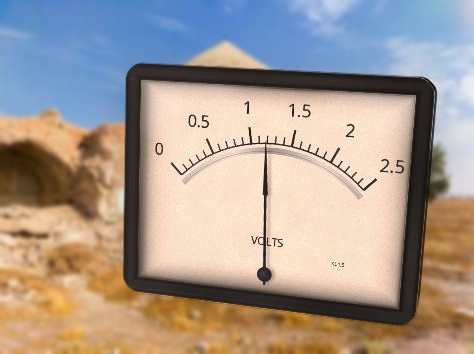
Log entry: 1.2 (V)
